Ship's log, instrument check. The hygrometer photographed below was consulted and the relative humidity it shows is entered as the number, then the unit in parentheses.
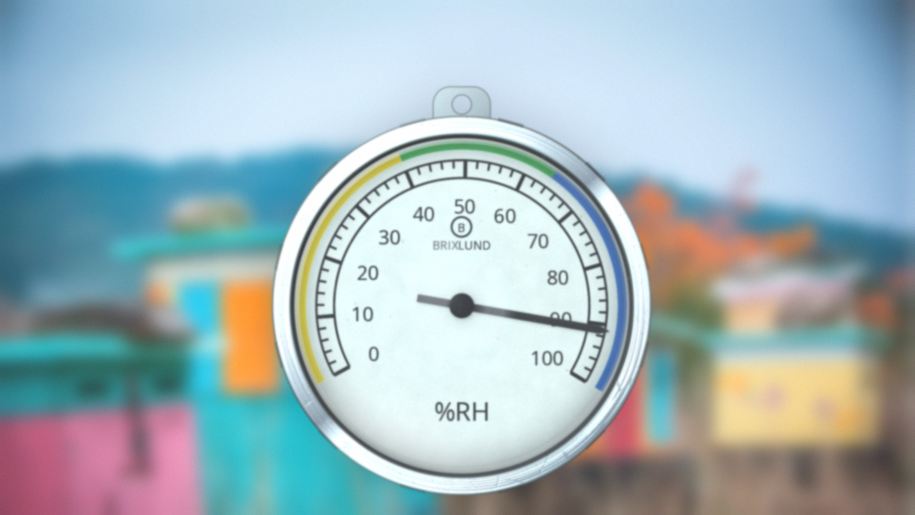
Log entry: 91 (%)
